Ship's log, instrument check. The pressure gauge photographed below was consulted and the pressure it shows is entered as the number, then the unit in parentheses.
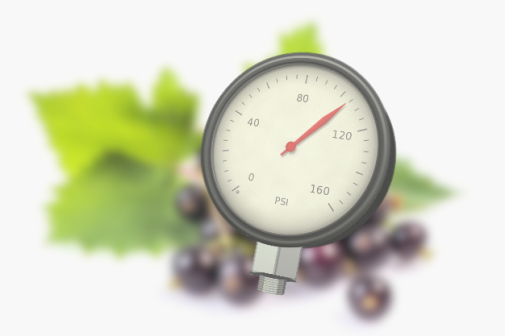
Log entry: 105 (psi)
